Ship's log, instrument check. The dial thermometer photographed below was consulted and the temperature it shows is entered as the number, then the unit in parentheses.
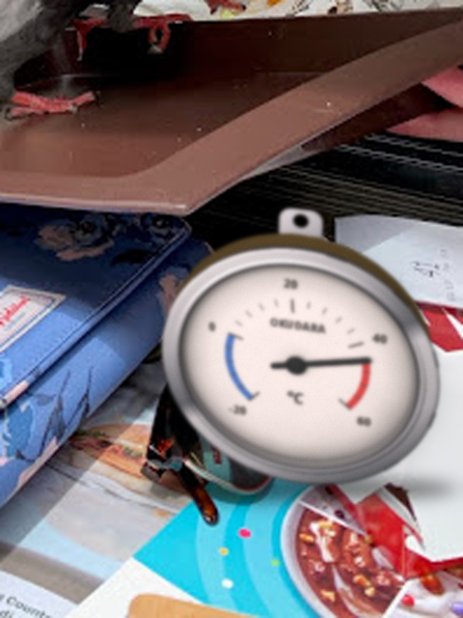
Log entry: 44 (°C)
